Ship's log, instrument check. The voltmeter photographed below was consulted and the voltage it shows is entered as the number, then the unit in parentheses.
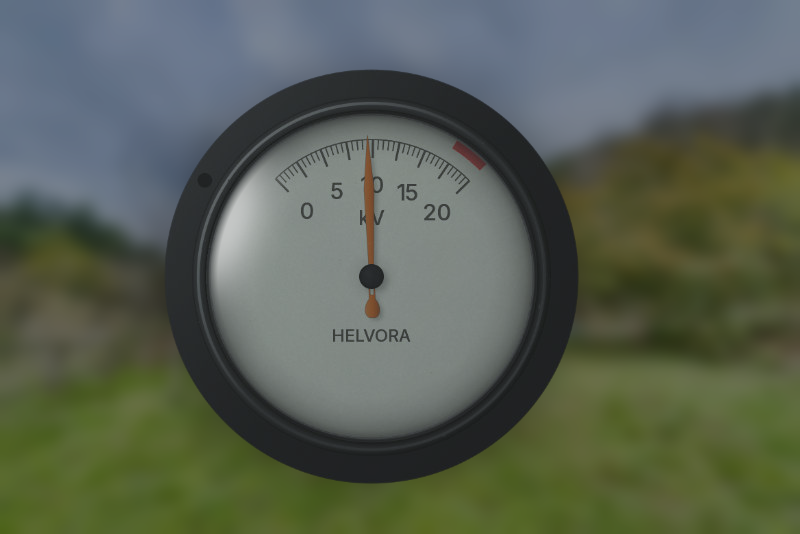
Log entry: 9.5 (kV)
